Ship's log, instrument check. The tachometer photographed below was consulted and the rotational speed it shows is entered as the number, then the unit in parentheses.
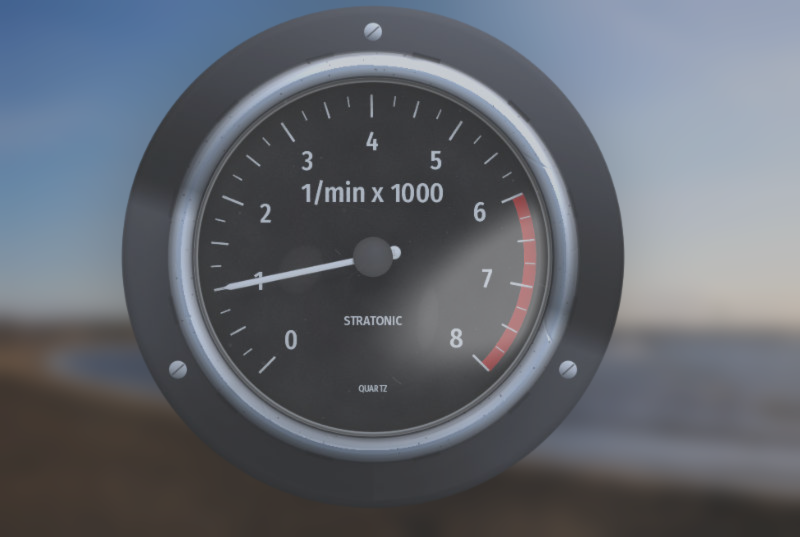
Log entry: 1000 (rpm)
